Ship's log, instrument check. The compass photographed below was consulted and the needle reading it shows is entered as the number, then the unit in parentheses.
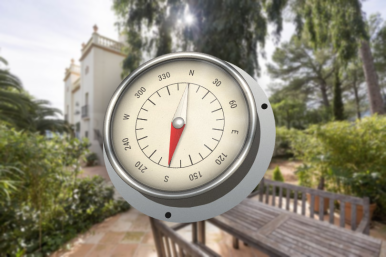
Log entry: 180 (°)
